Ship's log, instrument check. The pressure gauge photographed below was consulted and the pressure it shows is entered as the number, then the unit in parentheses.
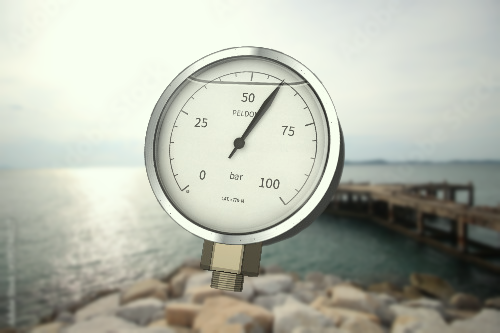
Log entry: 60 (bar)
